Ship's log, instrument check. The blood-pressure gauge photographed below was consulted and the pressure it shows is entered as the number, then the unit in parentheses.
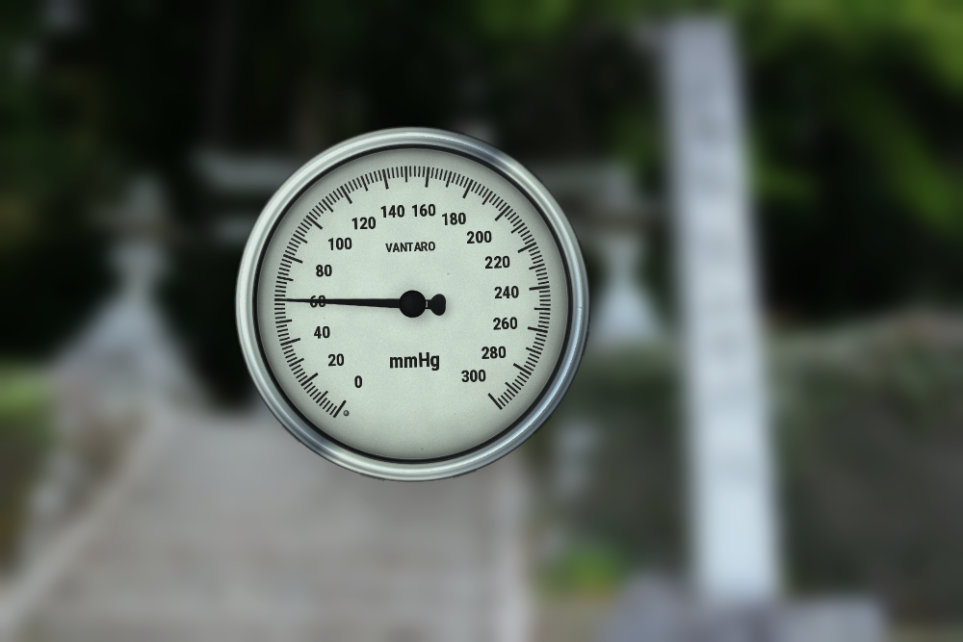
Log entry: 60 (mmHg)
